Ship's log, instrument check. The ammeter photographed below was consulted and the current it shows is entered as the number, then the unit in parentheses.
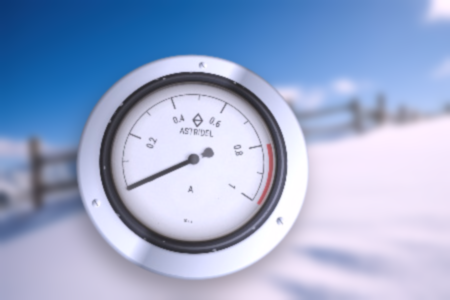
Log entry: 0 (A)
